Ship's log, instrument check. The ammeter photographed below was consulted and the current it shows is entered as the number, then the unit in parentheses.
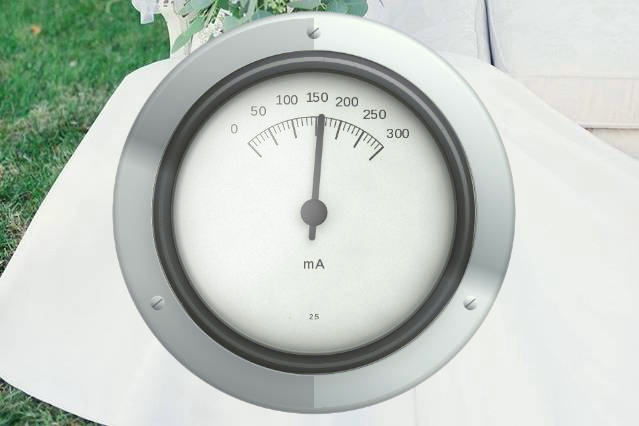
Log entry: 160 (mA)
